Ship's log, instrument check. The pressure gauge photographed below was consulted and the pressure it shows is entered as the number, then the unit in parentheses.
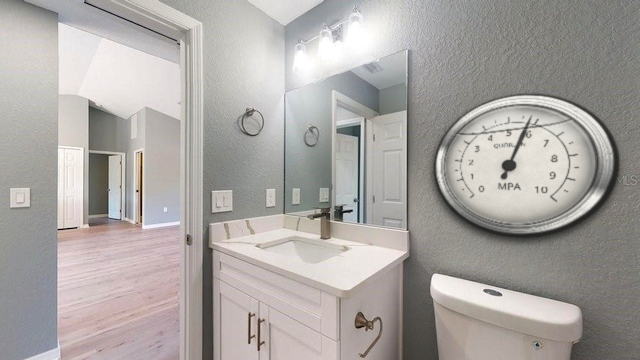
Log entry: 5.75 (MPa)
